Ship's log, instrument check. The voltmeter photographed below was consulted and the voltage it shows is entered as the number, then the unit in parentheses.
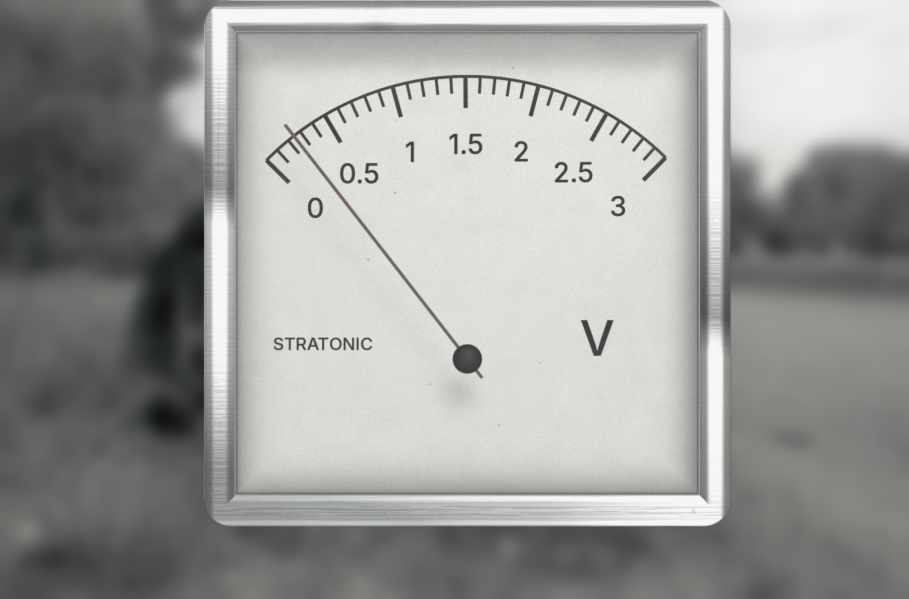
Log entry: 0.25 (V)
